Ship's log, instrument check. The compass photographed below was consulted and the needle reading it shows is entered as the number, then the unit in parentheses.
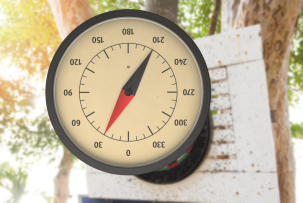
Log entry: 30 (°)
